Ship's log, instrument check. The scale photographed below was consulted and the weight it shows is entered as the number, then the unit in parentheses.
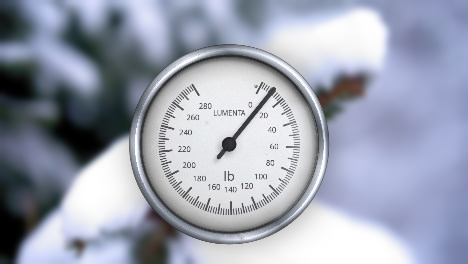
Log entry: 10 (lb)
